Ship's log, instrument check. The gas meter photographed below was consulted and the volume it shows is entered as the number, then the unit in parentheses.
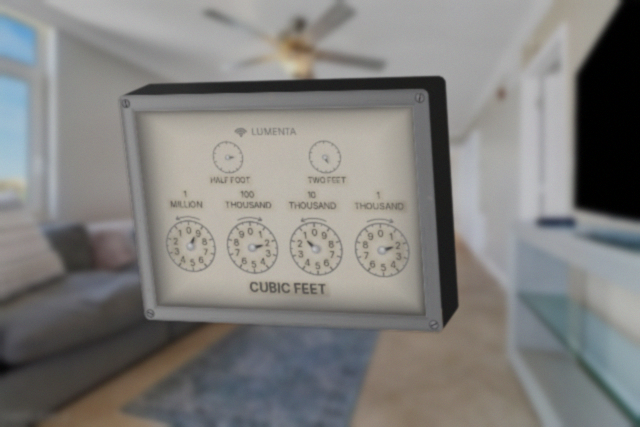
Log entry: 921200 (ft³)
